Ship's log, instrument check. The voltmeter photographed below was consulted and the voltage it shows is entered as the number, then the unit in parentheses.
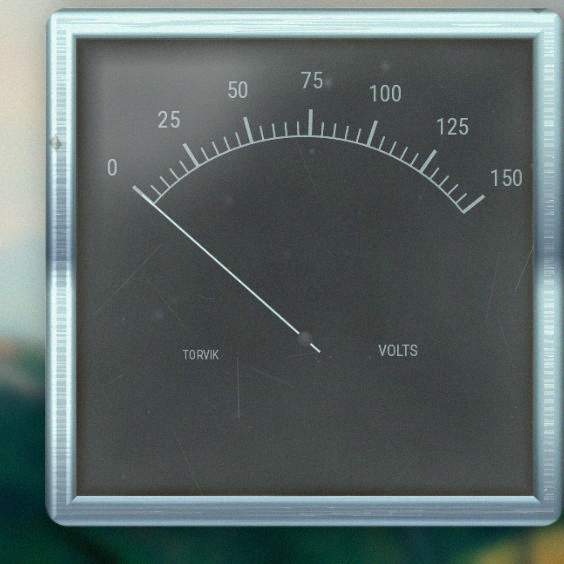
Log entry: 0 (V)
